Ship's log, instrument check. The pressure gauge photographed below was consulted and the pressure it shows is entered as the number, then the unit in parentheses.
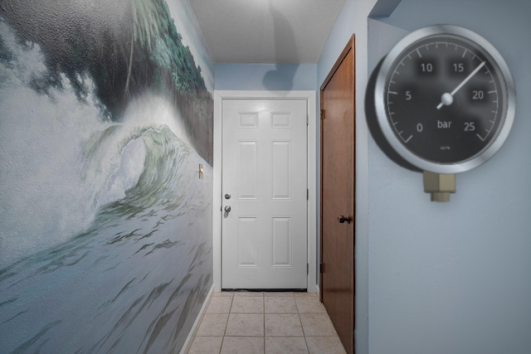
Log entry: 17 (bar)
